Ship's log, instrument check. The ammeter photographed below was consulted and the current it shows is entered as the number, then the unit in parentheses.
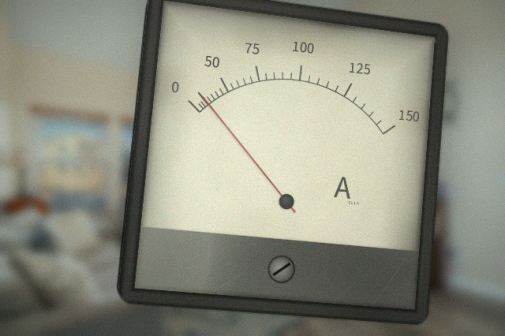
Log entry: 25 (A)
